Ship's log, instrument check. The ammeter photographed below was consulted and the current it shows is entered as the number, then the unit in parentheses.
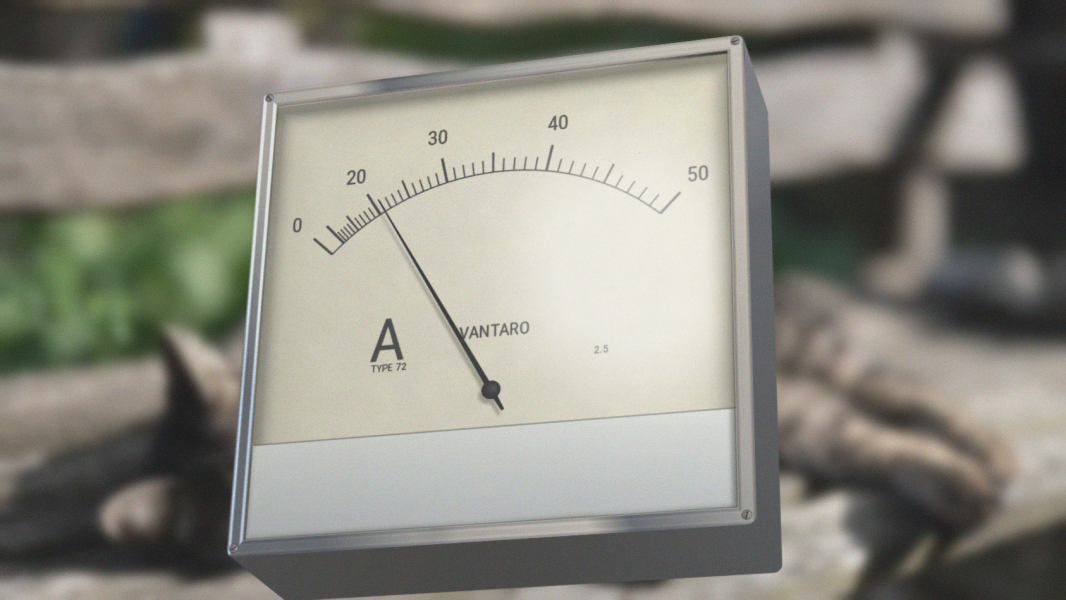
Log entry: 21 (A)
